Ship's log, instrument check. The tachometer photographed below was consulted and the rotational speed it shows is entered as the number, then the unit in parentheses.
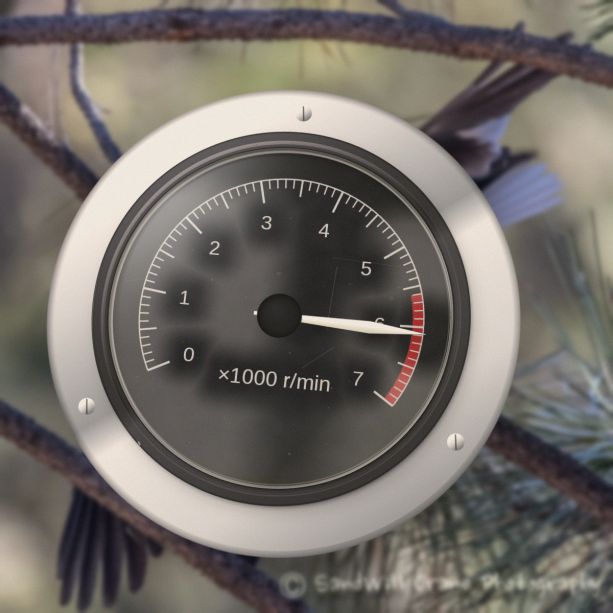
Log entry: 6100 (rpm)
